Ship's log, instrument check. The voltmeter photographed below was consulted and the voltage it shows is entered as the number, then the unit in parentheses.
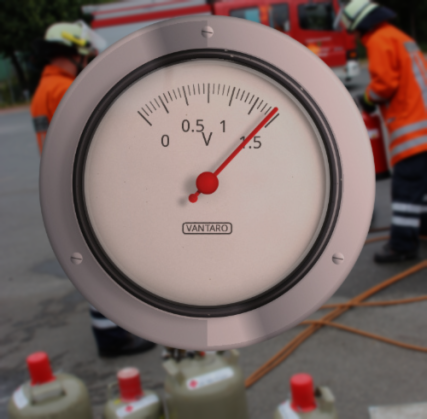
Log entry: 1.45 (V)
